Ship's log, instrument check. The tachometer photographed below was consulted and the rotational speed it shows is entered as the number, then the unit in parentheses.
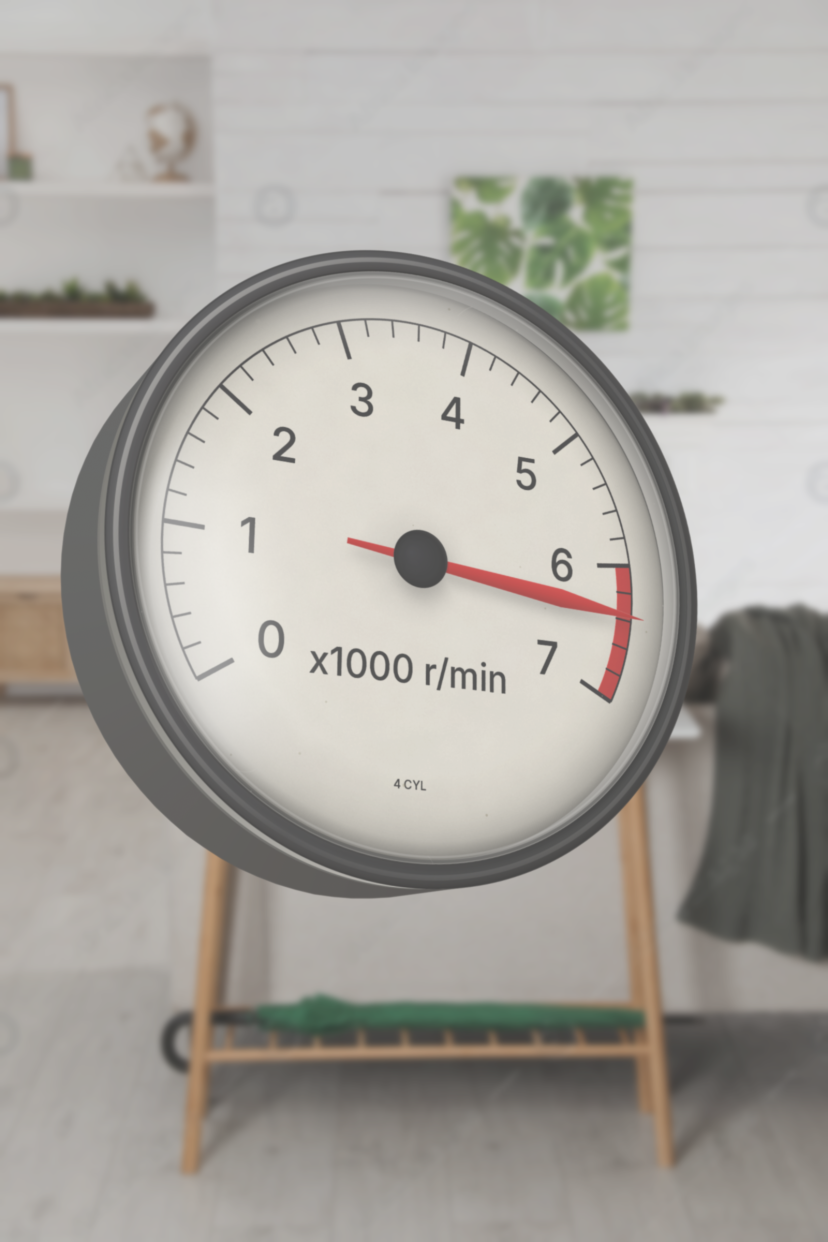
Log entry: 6400 (rpm)
